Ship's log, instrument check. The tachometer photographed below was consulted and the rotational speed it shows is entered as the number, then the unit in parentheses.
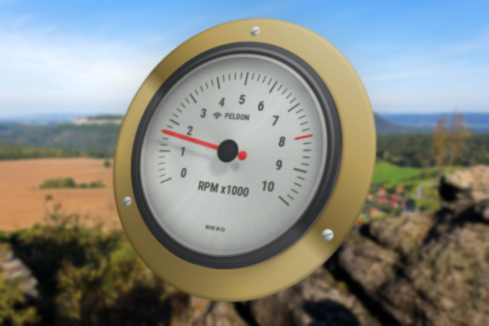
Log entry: 1600 (rpm)
